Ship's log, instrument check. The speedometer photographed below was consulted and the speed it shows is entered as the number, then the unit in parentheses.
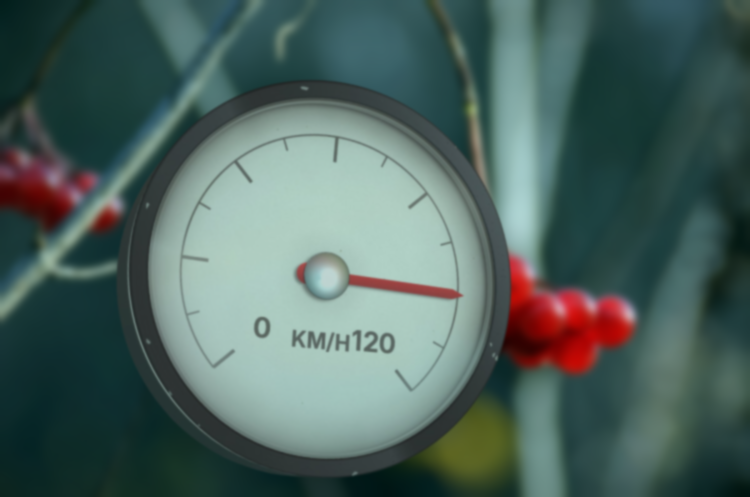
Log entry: 100 (km/h)
